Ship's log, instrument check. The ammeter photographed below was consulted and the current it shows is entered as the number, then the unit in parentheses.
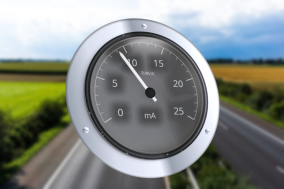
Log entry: 9 (mA)
